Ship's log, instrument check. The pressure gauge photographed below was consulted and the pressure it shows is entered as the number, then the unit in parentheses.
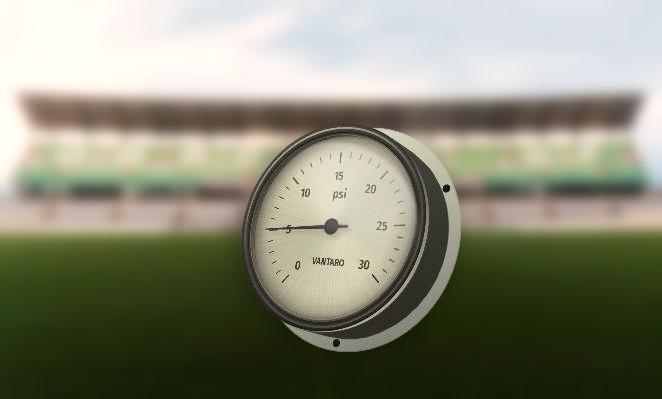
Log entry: 5 (psi)
